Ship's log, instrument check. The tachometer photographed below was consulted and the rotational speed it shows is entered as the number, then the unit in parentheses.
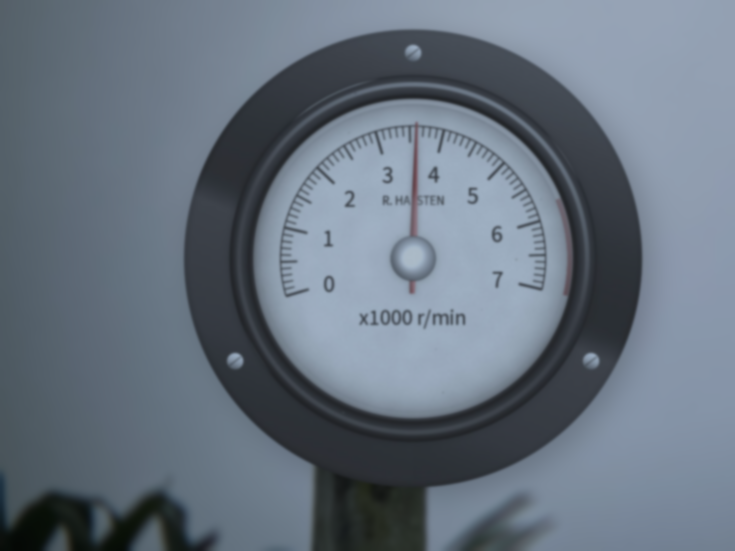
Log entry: 3600 (rpm)
